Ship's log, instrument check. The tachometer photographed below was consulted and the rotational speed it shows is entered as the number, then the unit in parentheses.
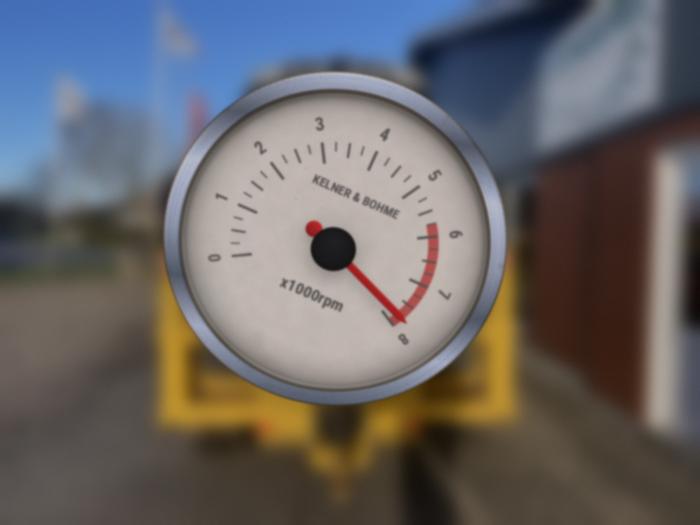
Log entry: 7750 (rpm)
